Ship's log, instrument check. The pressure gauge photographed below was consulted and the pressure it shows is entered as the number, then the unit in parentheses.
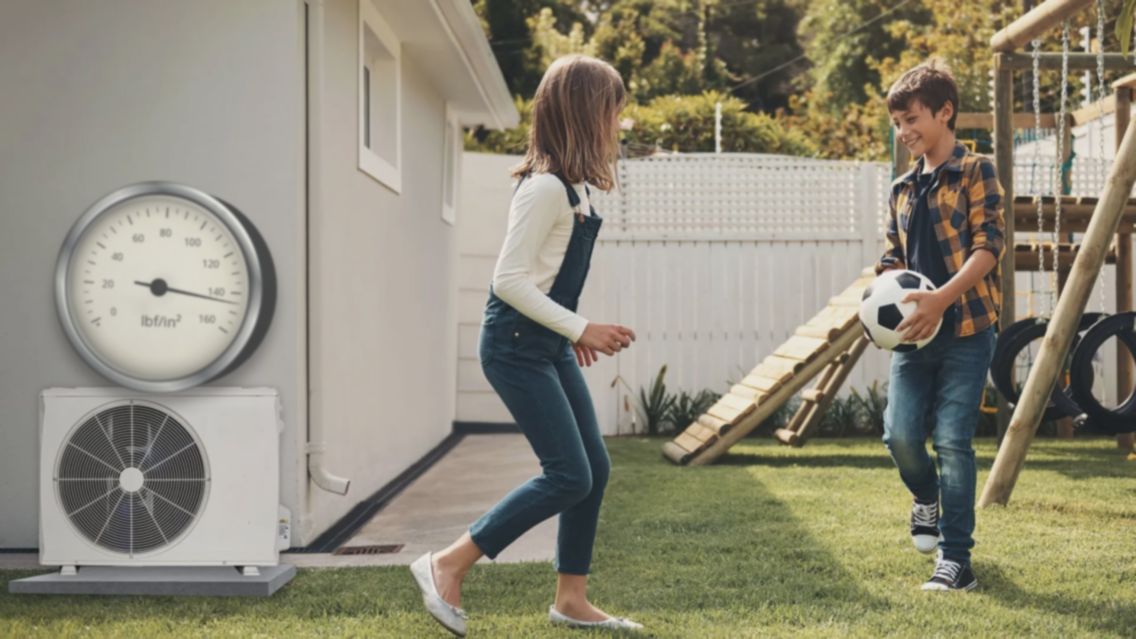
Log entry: 145 (psi)
